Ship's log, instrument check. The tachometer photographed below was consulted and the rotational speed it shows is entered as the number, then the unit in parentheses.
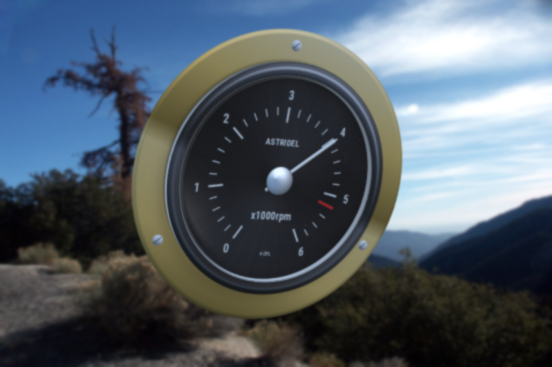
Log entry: 4000 (rpm)
